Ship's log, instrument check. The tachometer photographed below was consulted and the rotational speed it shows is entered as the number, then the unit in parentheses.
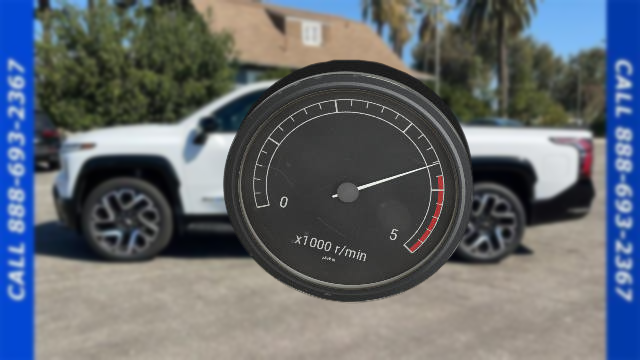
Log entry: 3600 (rpm)
